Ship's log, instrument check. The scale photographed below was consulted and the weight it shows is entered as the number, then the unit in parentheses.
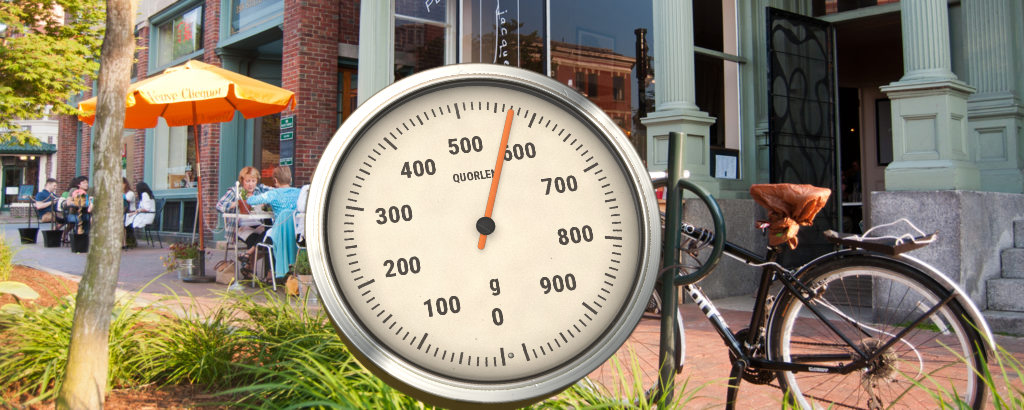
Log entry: 570 (g)
